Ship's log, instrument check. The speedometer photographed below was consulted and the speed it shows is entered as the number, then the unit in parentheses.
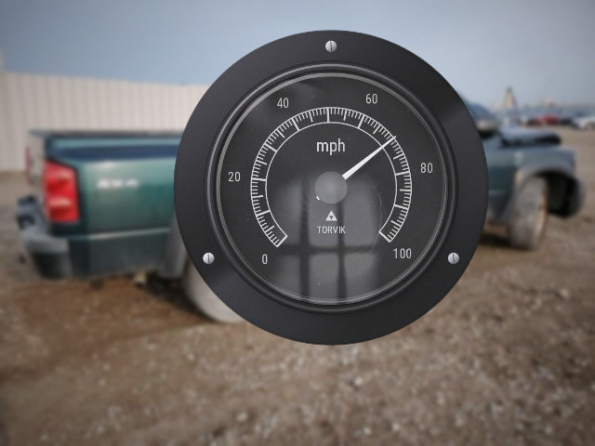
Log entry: 70 (mph)
